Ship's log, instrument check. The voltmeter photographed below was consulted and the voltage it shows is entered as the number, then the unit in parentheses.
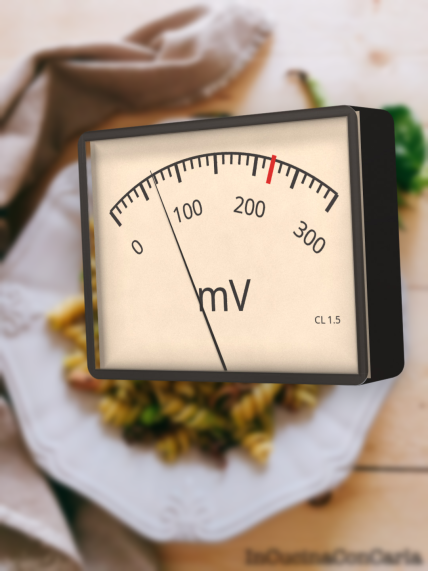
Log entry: 70 (mV)
